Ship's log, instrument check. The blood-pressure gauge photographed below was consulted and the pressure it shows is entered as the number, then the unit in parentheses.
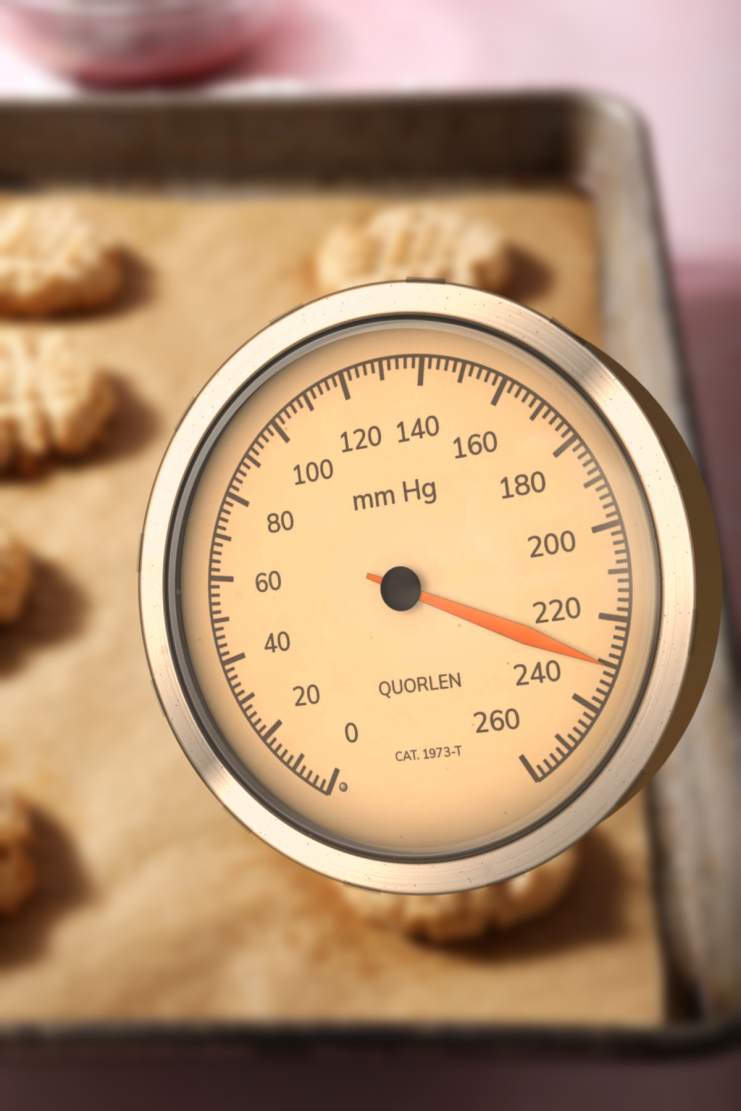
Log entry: 230 (mmHg)
